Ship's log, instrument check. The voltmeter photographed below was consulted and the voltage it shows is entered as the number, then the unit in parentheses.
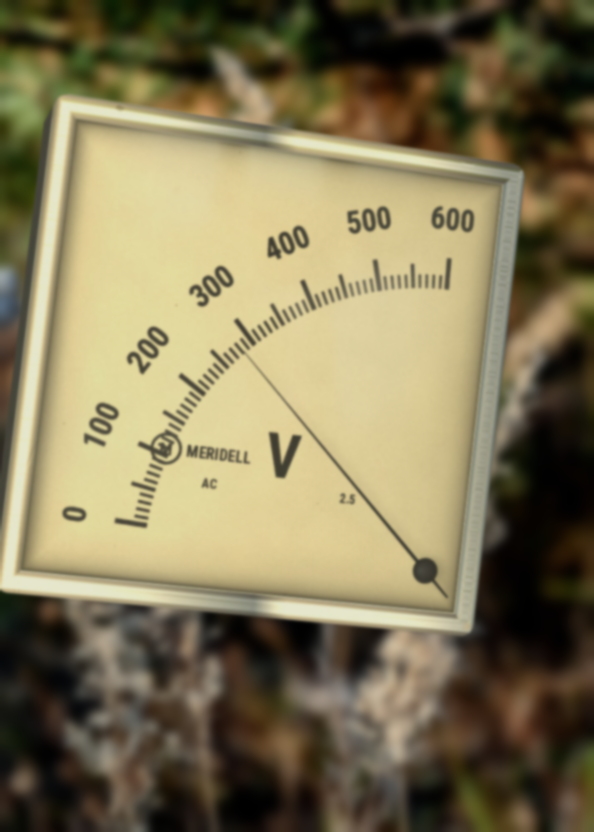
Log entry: 280 (V)
